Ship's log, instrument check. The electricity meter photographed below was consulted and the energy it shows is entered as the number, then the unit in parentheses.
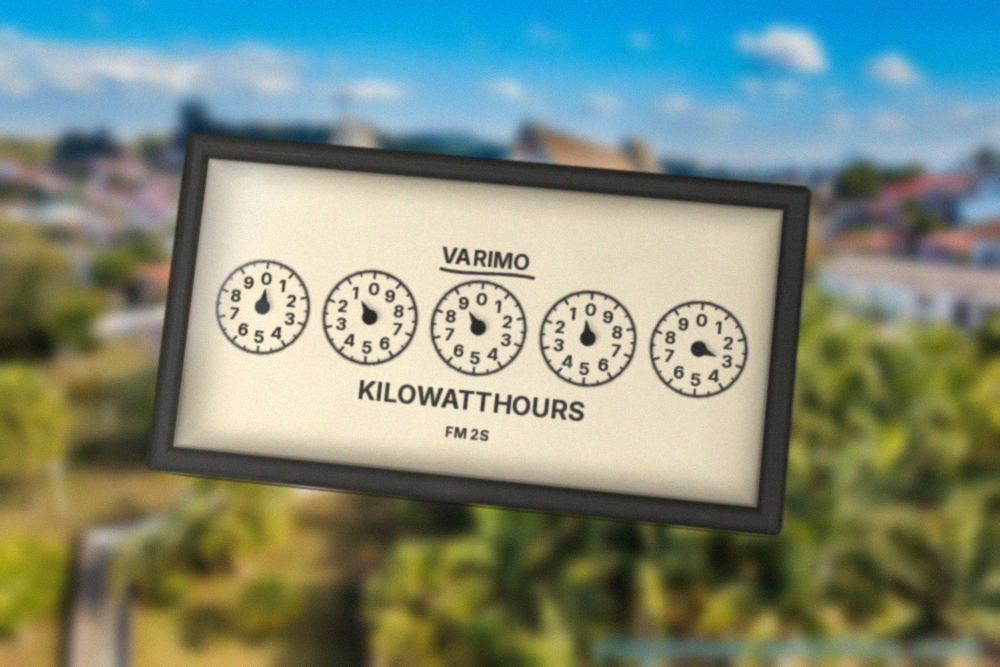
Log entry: 903 (kWh)
